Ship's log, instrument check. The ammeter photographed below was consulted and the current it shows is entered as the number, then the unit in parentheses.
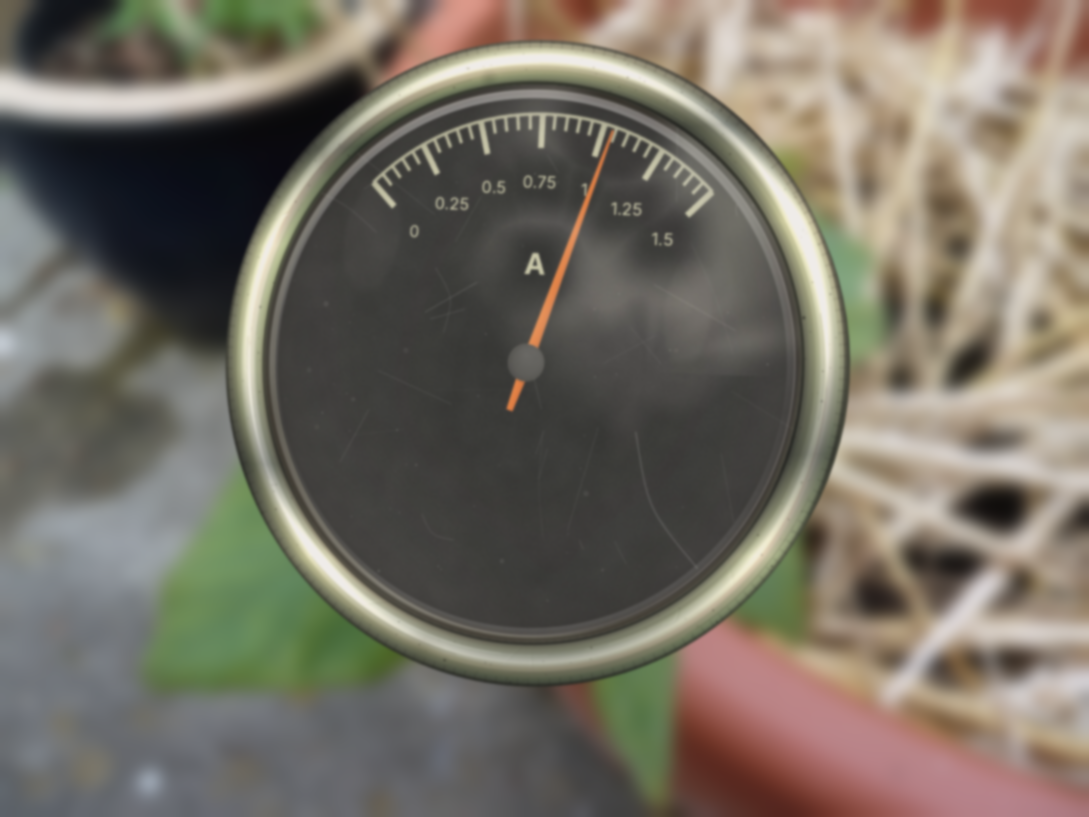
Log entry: 1.05 (A)
